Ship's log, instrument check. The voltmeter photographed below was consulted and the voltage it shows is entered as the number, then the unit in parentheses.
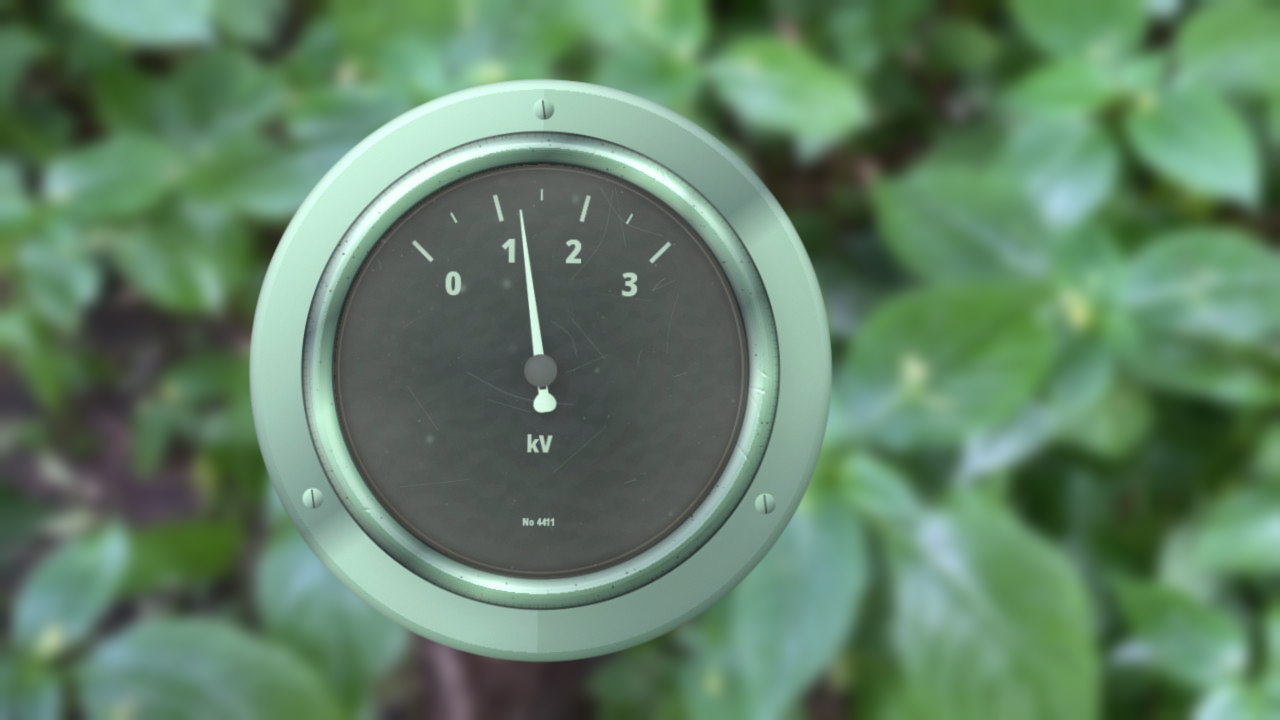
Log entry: 1.25 (kV)
